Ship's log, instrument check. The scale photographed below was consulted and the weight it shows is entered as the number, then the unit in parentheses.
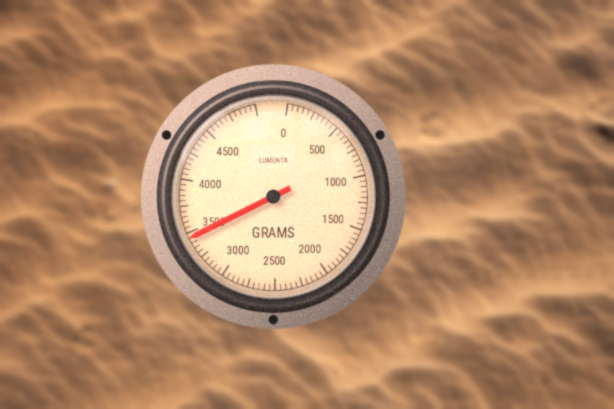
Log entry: 3450 (g)
